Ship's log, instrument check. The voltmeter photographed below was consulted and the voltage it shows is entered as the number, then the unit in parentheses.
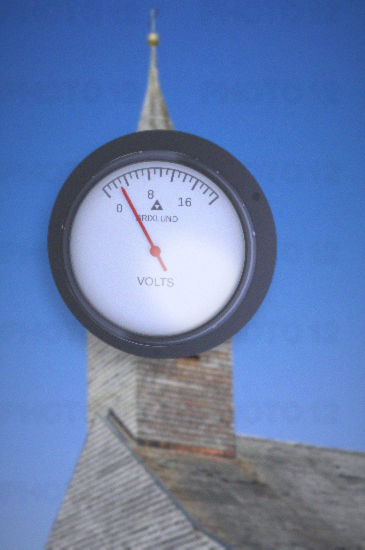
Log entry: 3 (V)
